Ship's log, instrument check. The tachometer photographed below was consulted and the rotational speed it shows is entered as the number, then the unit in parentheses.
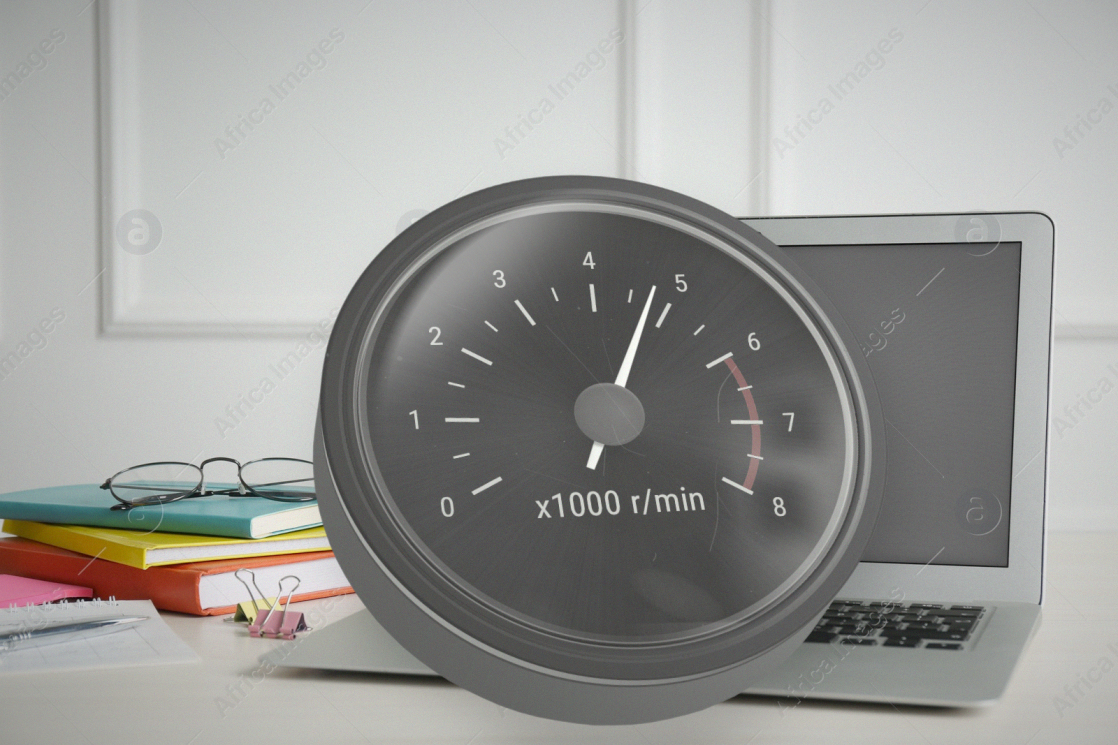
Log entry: 4750 (rpm)
